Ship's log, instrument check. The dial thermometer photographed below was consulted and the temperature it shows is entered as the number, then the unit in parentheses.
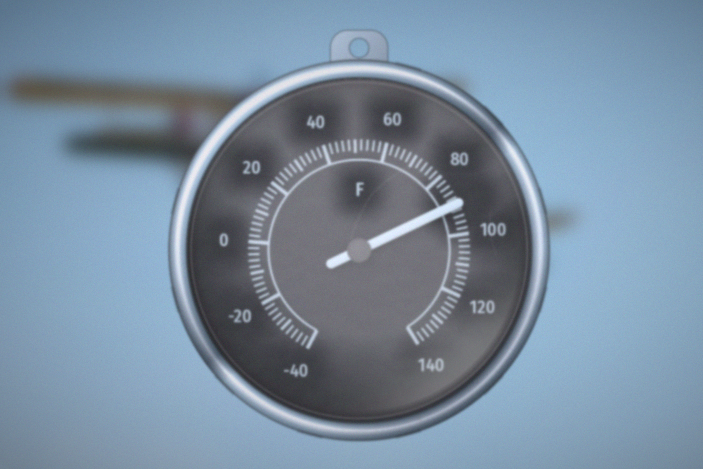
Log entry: 90 (°F)
